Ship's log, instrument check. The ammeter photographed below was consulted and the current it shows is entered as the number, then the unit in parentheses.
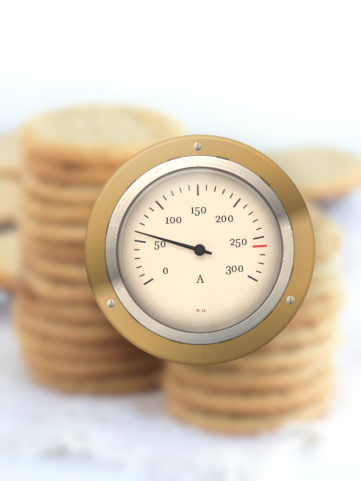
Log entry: 60 (A)
